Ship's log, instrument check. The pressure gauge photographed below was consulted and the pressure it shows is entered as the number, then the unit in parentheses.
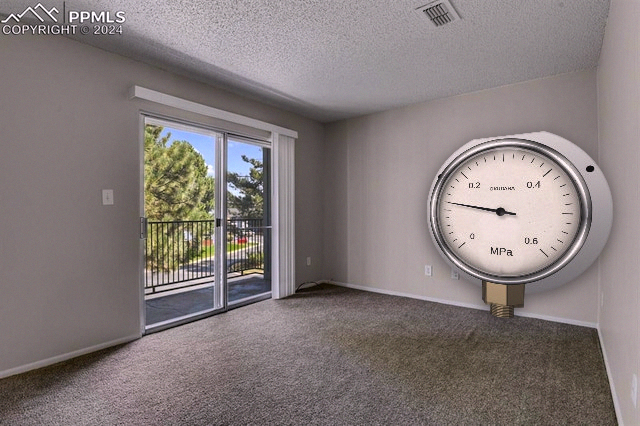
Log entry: 0.12 (MPa)
